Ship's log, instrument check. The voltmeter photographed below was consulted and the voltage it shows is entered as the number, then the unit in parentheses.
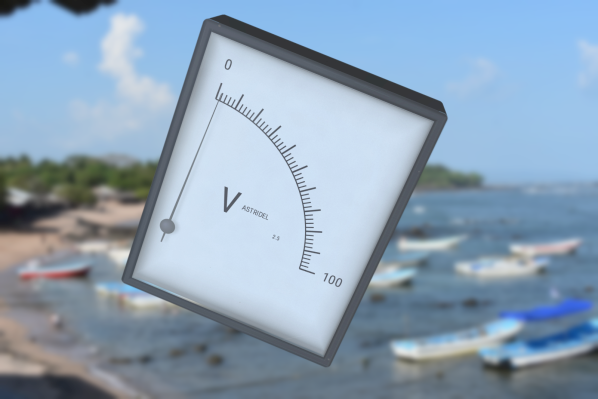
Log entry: 2 (V)
